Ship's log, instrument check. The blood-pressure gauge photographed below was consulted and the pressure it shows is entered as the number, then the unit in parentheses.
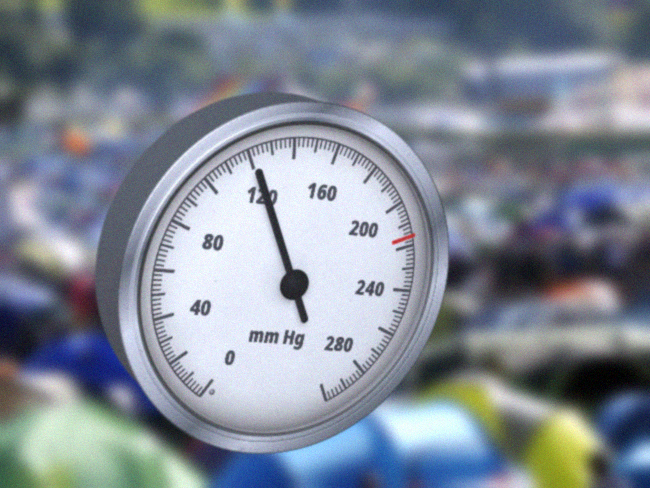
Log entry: 120 (mmHg)
